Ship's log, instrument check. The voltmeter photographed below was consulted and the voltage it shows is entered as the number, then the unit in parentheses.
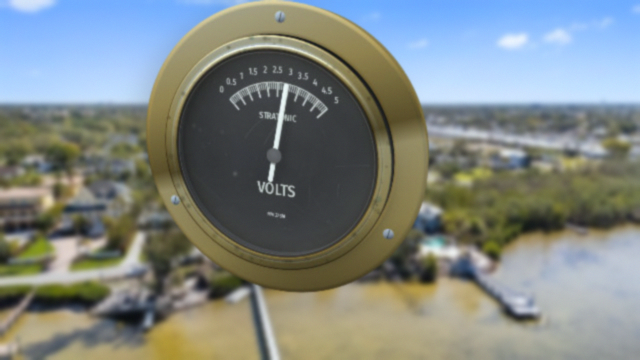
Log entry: 3 (V)
